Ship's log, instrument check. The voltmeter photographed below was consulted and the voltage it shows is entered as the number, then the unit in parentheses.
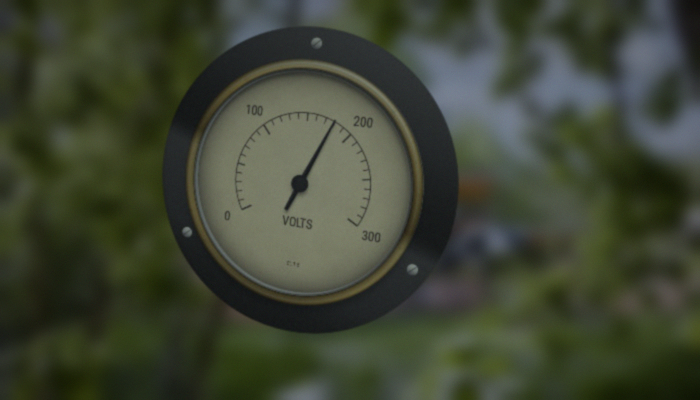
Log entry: 180 (V)
